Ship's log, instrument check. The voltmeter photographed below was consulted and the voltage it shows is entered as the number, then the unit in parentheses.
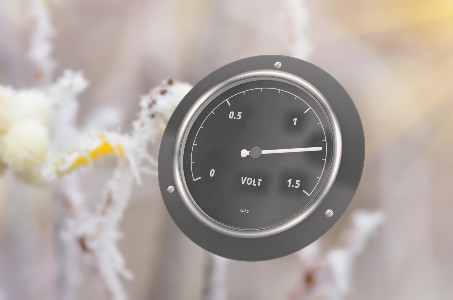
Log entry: 1.25 (V)
